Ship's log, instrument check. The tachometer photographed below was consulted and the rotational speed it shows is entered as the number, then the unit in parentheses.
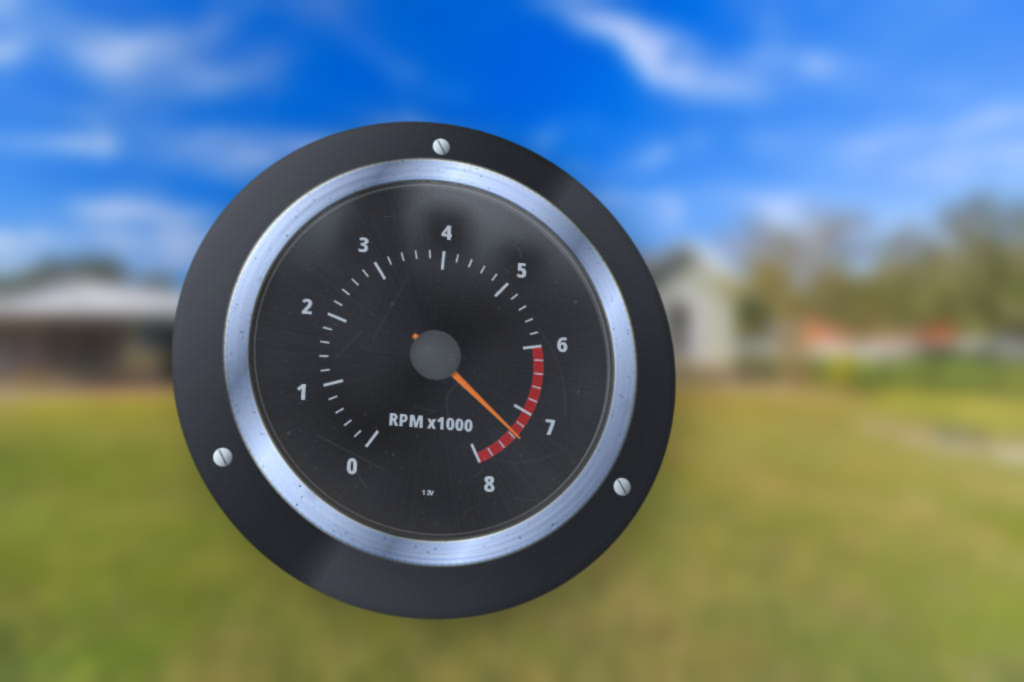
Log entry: 7400 (rpm)
